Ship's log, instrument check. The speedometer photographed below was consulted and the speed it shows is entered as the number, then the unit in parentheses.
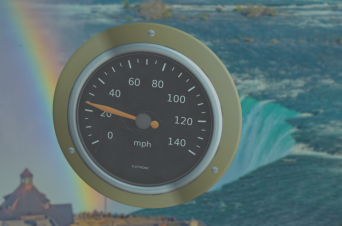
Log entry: 25 (mph)
